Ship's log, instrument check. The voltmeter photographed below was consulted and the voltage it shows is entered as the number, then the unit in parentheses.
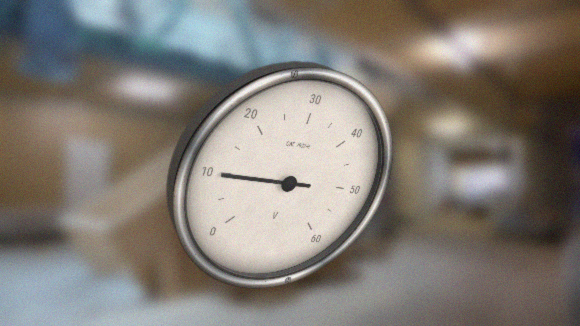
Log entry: 10 (V)
